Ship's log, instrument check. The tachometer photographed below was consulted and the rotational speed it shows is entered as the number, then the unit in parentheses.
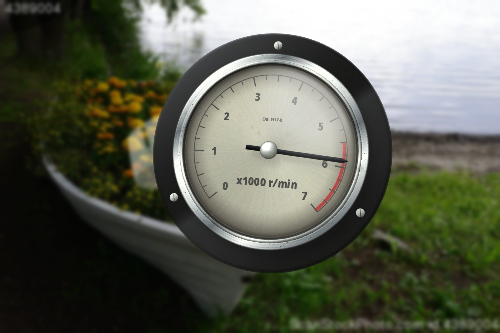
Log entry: 5875 (rpm)
